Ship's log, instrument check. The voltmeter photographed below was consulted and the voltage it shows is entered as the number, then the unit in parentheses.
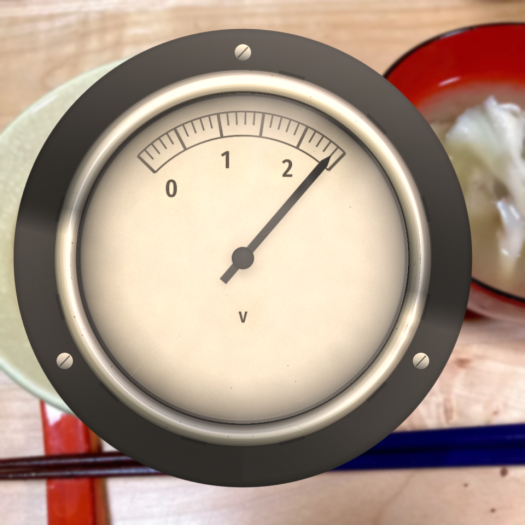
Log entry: 2.4 (V)
